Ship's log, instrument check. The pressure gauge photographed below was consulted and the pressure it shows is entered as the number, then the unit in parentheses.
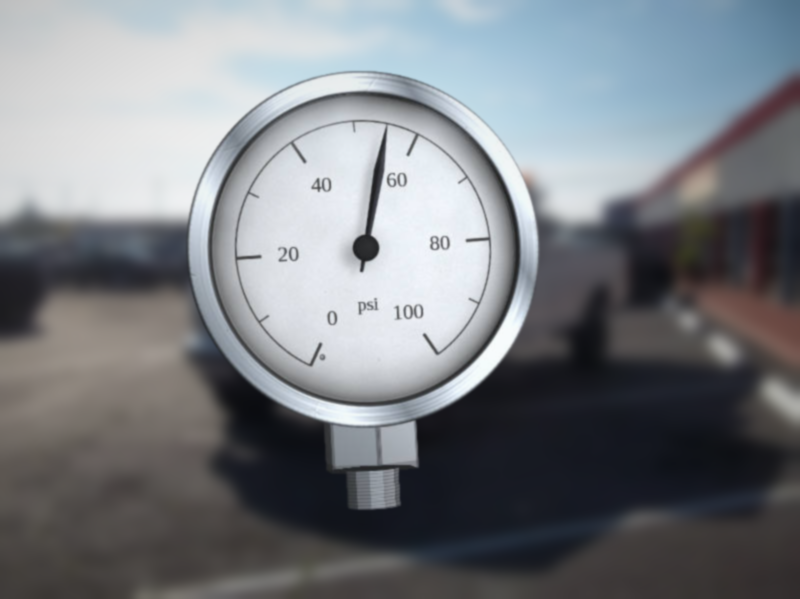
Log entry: 55 (psi)
